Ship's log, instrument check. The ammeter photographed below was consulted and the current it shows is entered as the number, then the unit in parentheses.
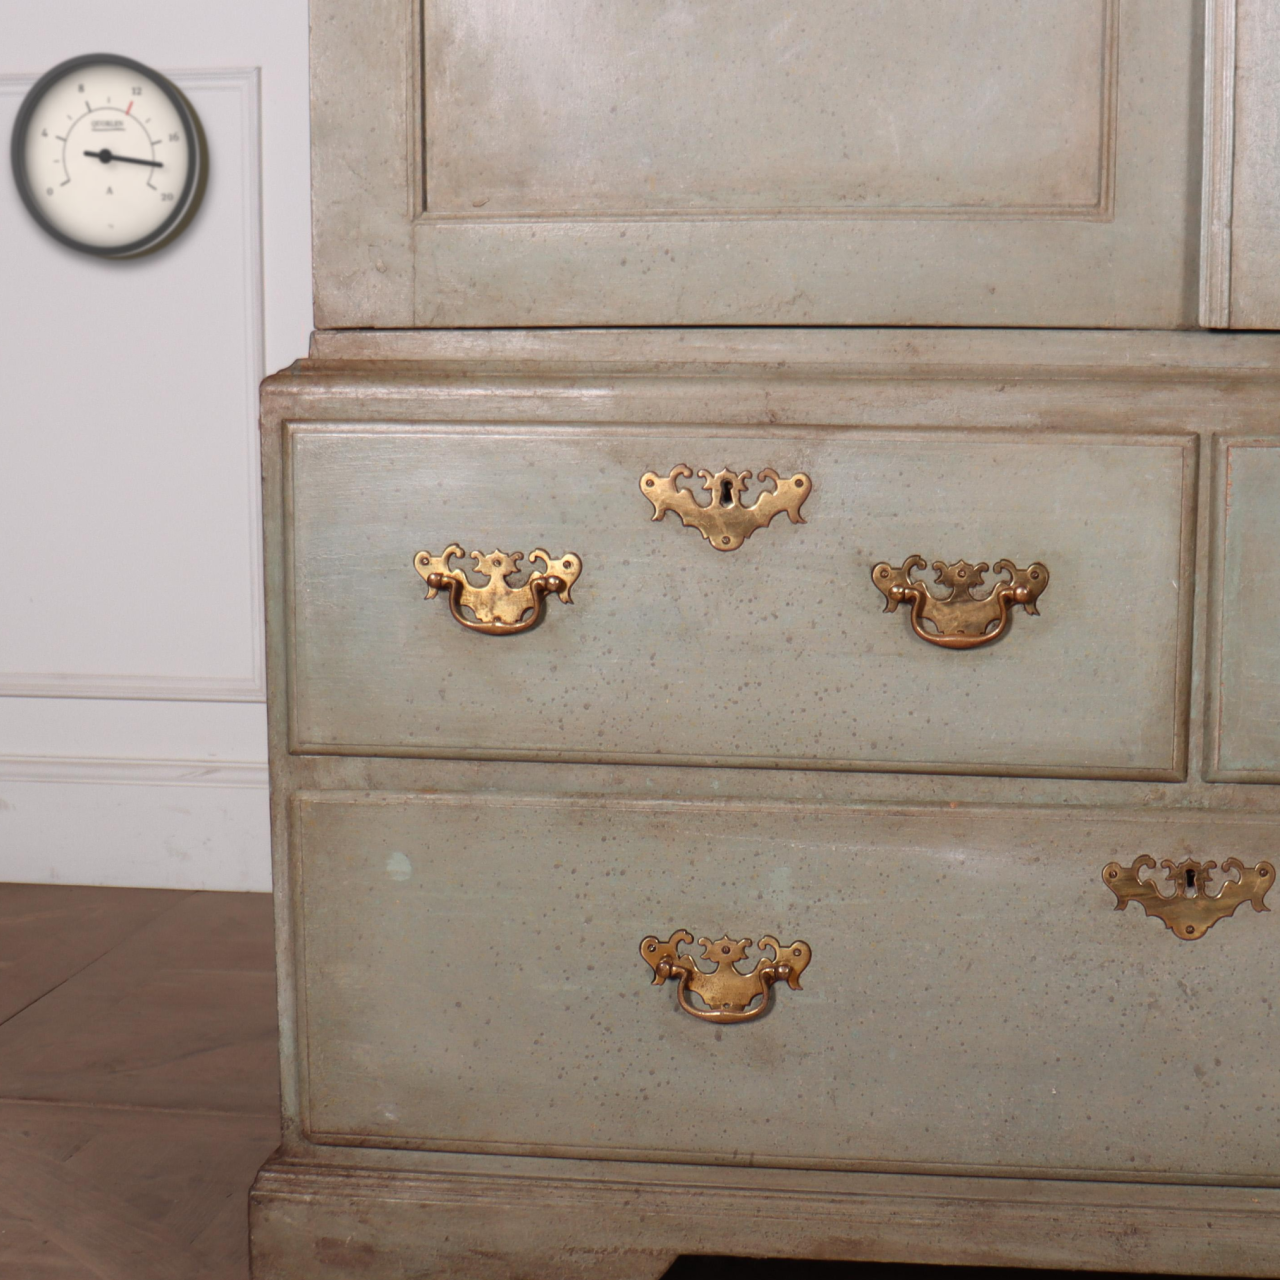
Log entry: 18 (A)
